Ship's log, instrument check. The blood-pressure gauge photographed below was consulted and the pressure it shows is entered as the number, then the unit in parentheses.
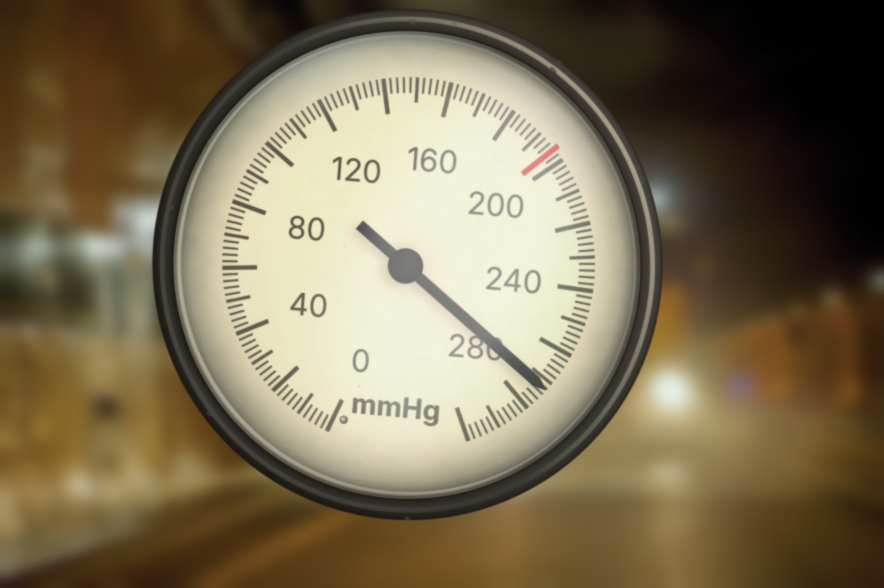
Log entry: 272 (mmHg)
